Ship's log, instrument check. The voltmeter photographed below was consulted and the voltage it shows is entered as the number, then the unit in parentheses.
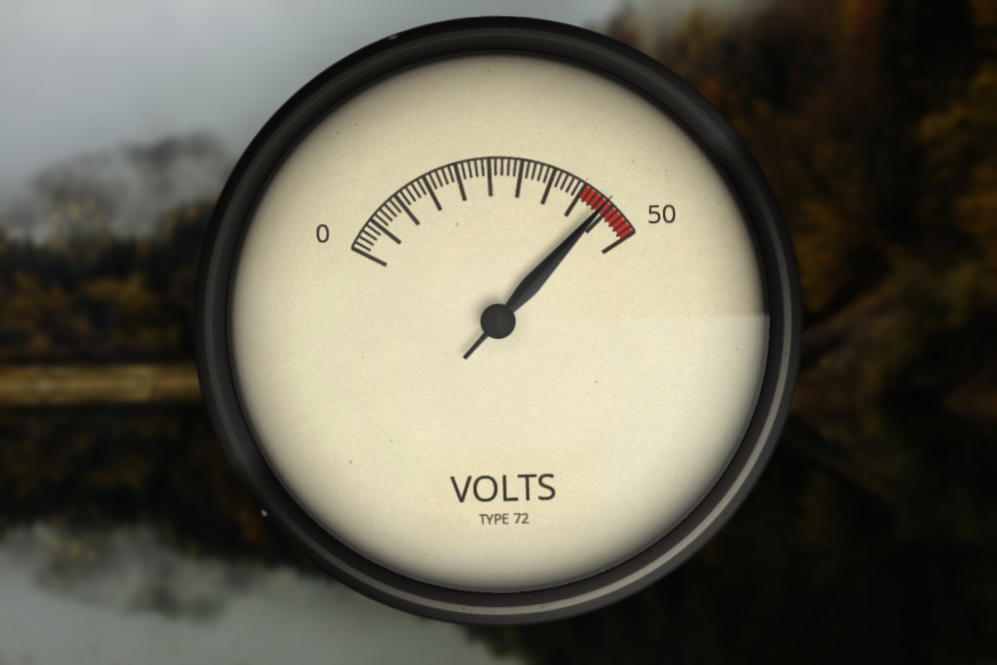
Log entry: 44 (V)
